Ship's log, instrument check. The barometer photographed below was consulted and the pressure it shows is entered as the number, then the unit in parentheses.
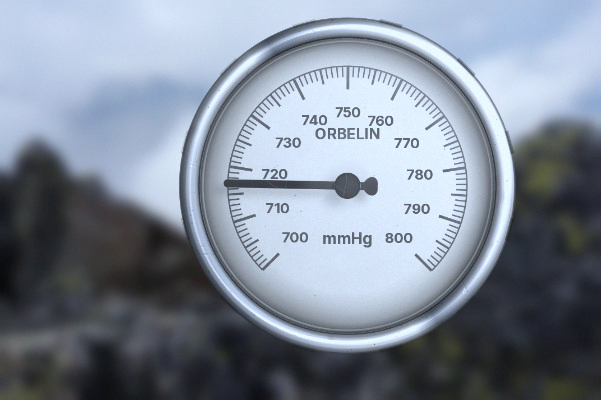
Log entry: 717 (mmHg)
